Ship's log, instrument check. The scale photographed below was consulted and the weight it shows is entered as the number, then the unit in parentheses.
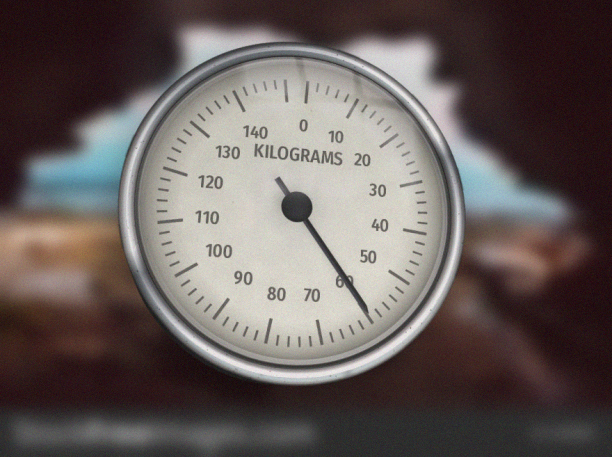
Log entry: 60 (kg)
